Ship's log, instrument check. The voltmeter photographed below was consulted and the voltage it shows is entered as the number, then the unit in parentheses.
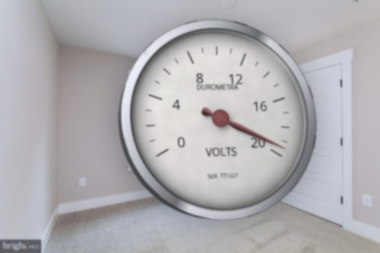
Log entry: 19.5 (V)
